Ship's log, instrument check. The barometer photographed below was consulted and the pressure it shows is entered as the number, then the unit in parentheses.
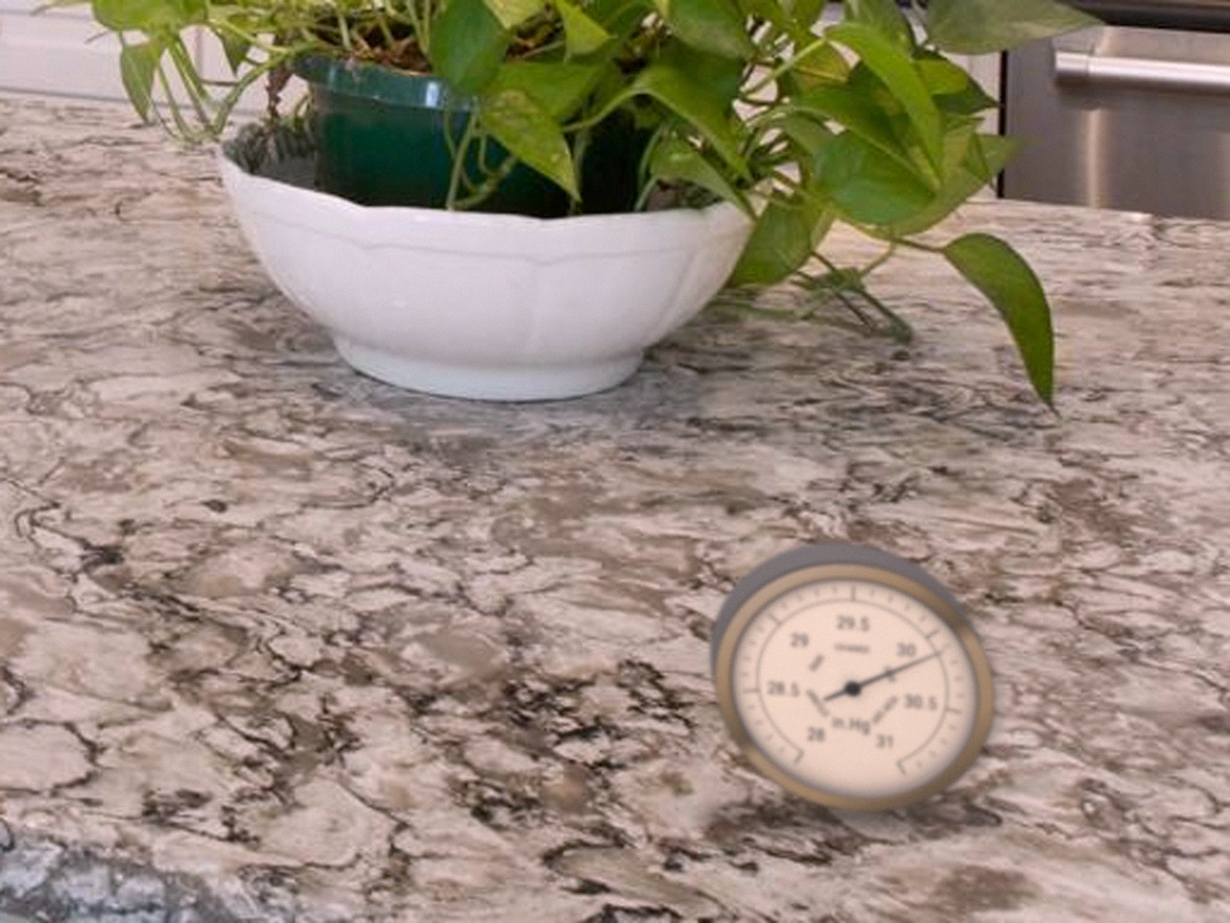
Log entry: 30.1 (inHg)
